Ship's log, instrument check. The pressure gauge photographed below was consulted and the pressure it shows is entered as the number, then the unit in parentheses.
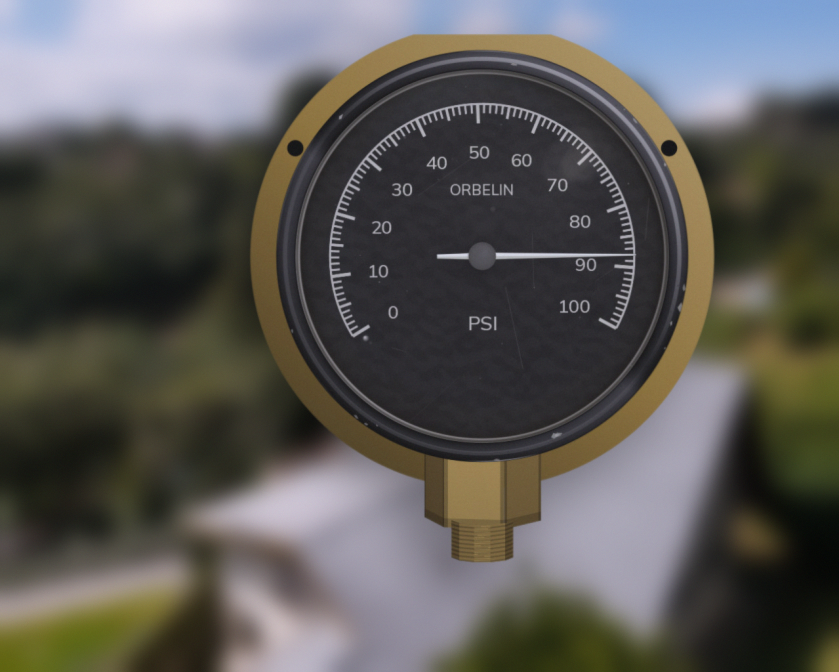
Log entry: 88 (psi)
